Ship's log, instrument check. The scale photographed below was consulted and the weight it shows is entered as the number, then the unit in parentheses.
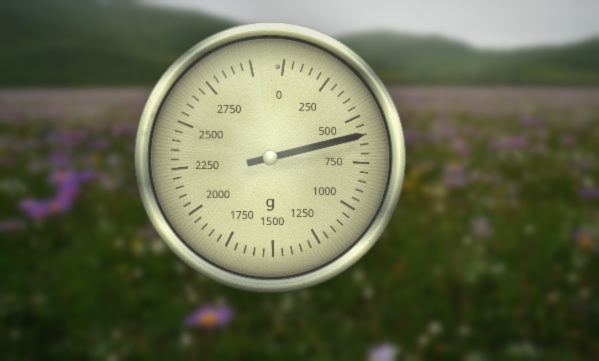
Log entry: 600 (g)
